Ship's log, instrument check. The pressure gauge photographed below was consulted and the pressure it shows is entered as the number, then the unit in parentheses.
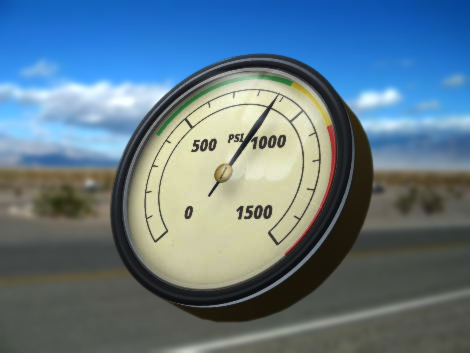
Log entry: 900 (psi)
